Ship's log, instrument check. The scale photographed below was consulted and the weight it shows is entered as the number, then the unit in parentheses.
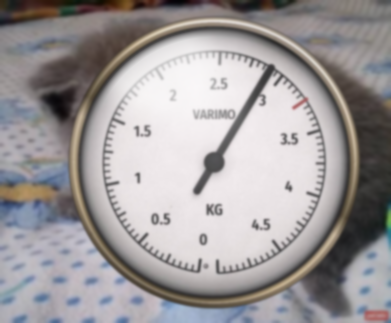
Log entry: 2.9 (kg)
